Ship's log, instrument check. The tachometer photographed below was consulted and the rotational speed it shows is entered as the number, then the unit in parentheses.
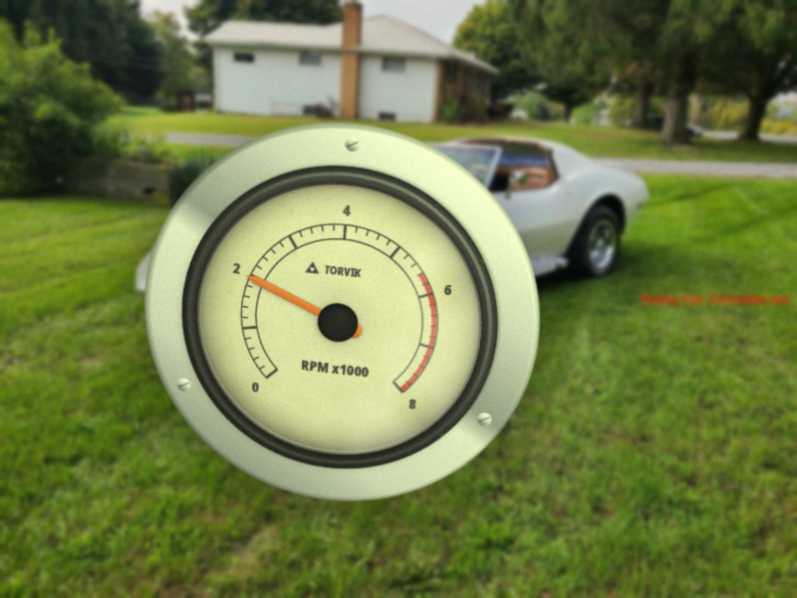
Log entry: 2000 (rpm)
